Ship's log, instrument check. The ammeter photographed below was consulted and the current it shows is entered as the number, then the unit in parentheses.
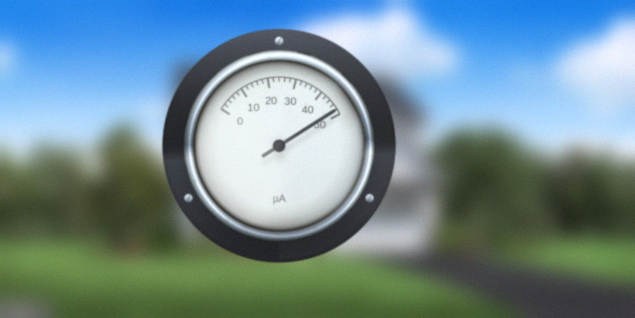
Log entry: 48 (µA)
